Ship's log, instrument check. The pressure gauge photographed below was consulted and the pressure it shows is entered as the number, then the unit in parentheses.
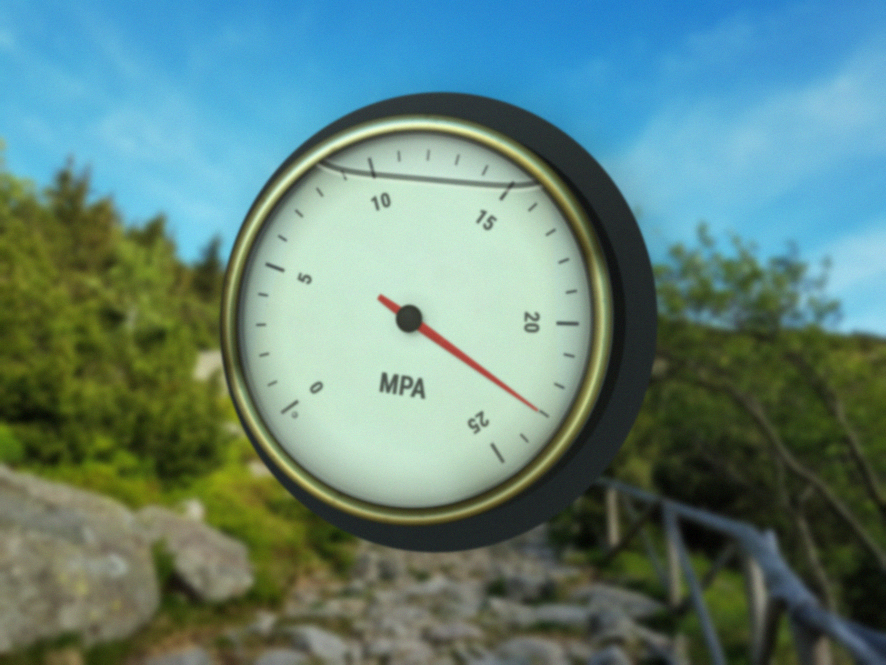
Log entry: 23 (MPa)
